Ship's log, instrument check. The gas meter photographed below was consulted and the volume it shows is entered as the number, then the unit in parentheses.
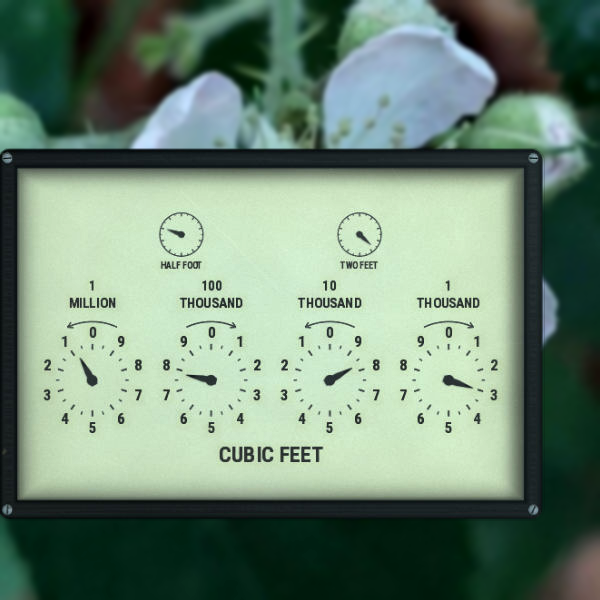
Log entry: 78300 (ft³)
